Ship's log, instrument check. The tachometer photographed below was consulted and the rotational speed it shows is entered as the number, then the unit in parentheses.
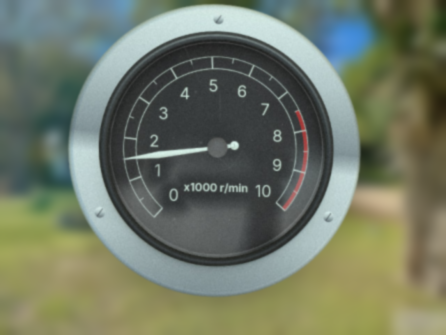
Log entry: 1500 (rpm)
